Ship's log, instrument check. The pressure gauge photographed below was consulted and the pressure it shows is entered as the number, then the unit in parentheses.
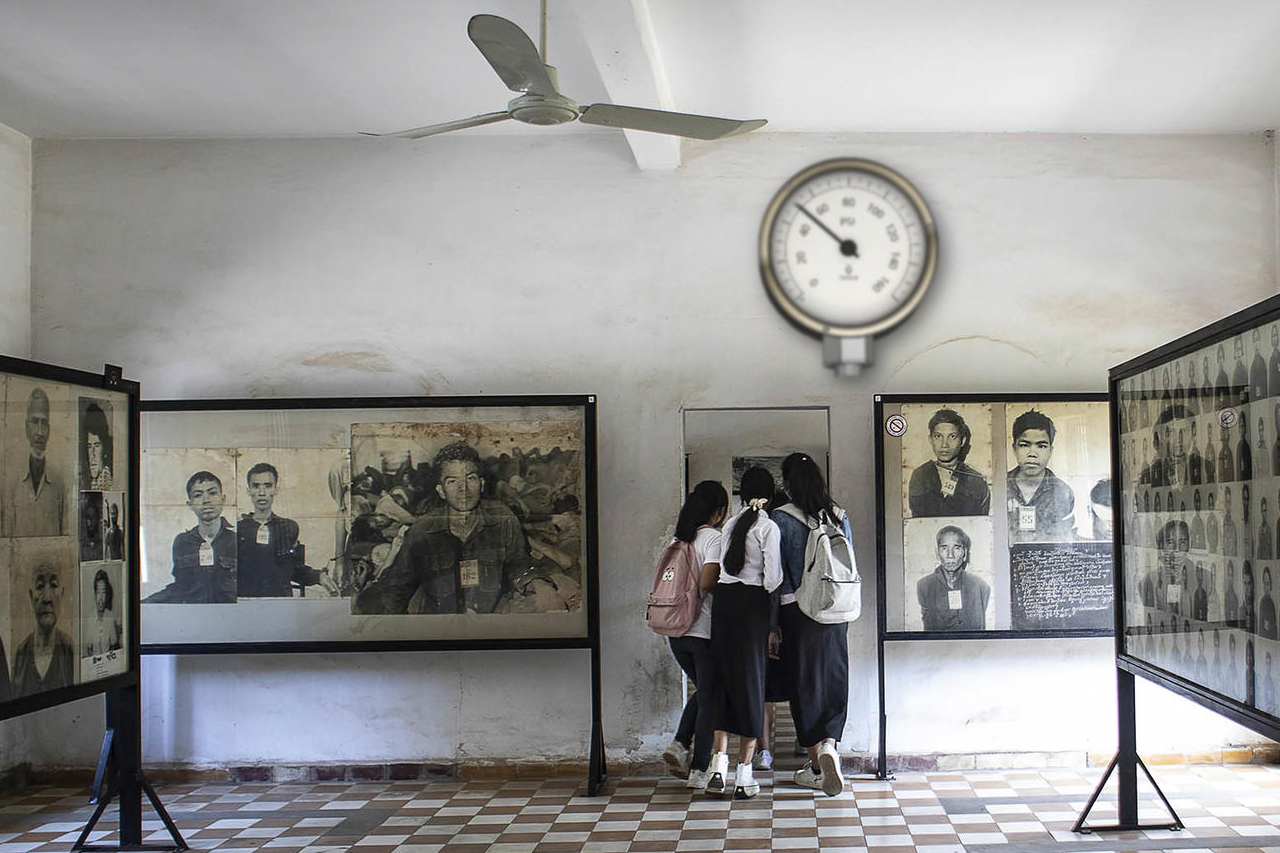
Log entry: 50 (psi)
